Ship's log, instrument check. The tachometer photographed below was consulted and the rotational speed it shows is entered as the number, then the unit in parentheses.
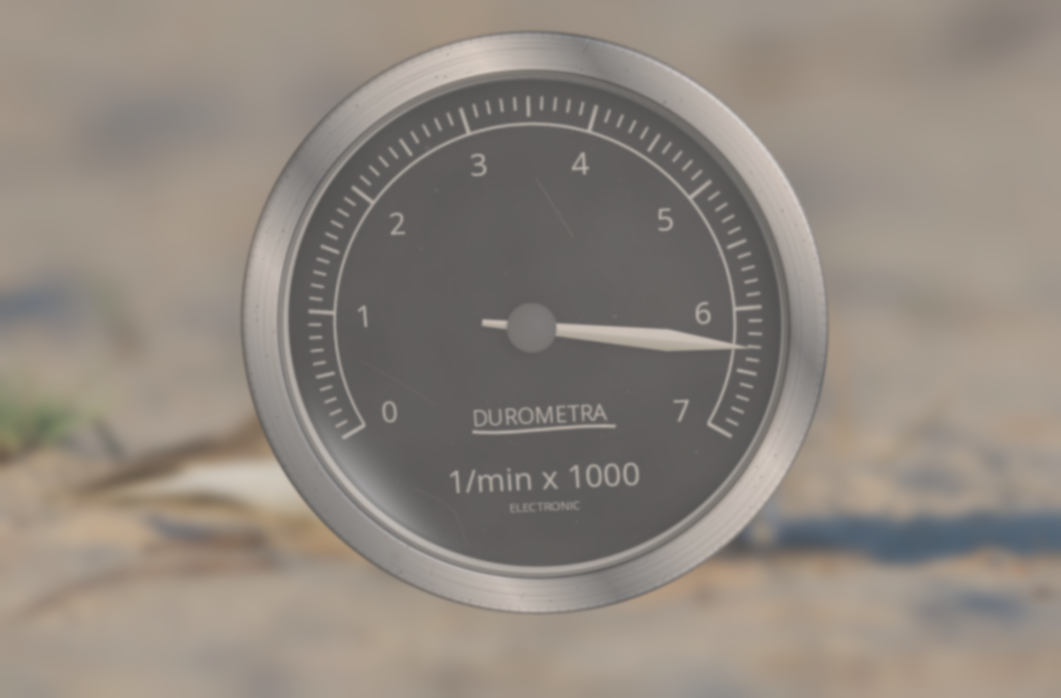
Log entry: 6300 (rpm)
